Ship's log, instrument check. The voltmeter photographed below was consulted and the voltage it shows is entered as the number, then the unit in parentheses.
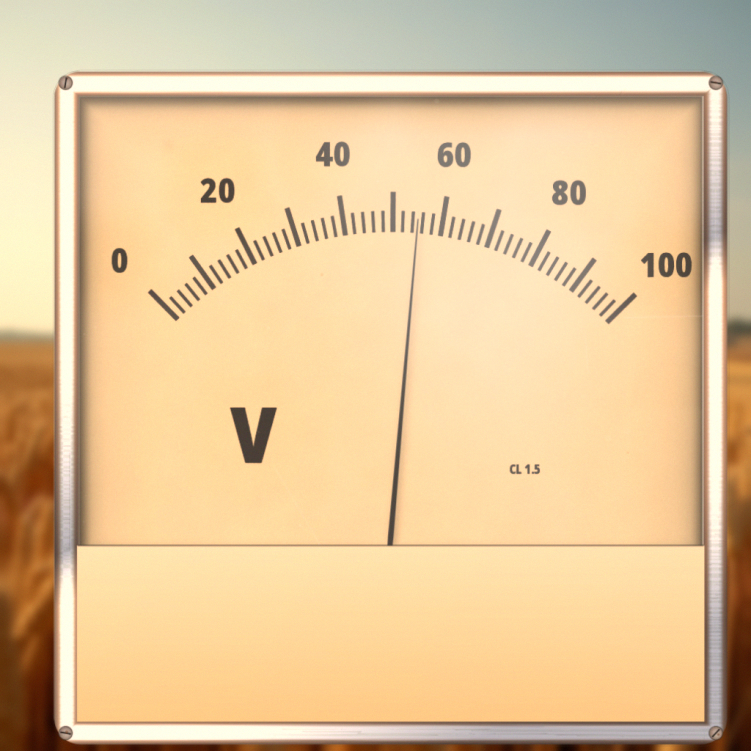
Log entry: 55 (V)
